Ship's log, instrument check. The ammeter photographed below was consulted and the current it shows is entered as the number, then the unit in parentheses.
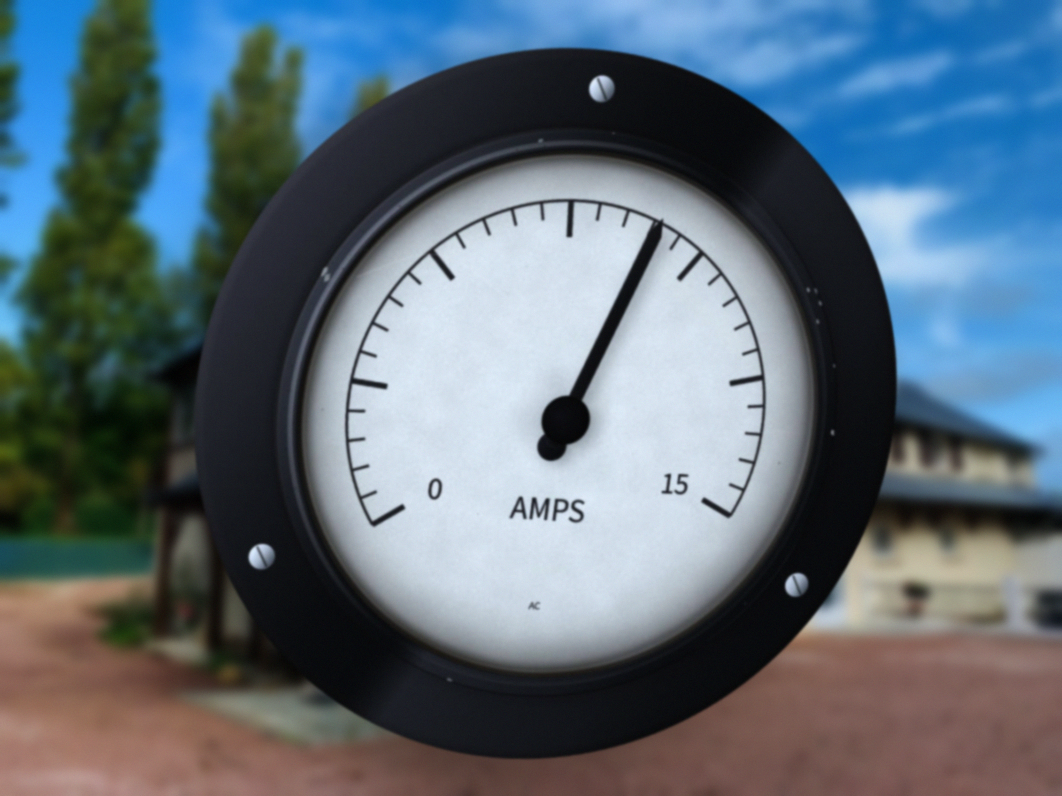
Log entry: 9 (A)
